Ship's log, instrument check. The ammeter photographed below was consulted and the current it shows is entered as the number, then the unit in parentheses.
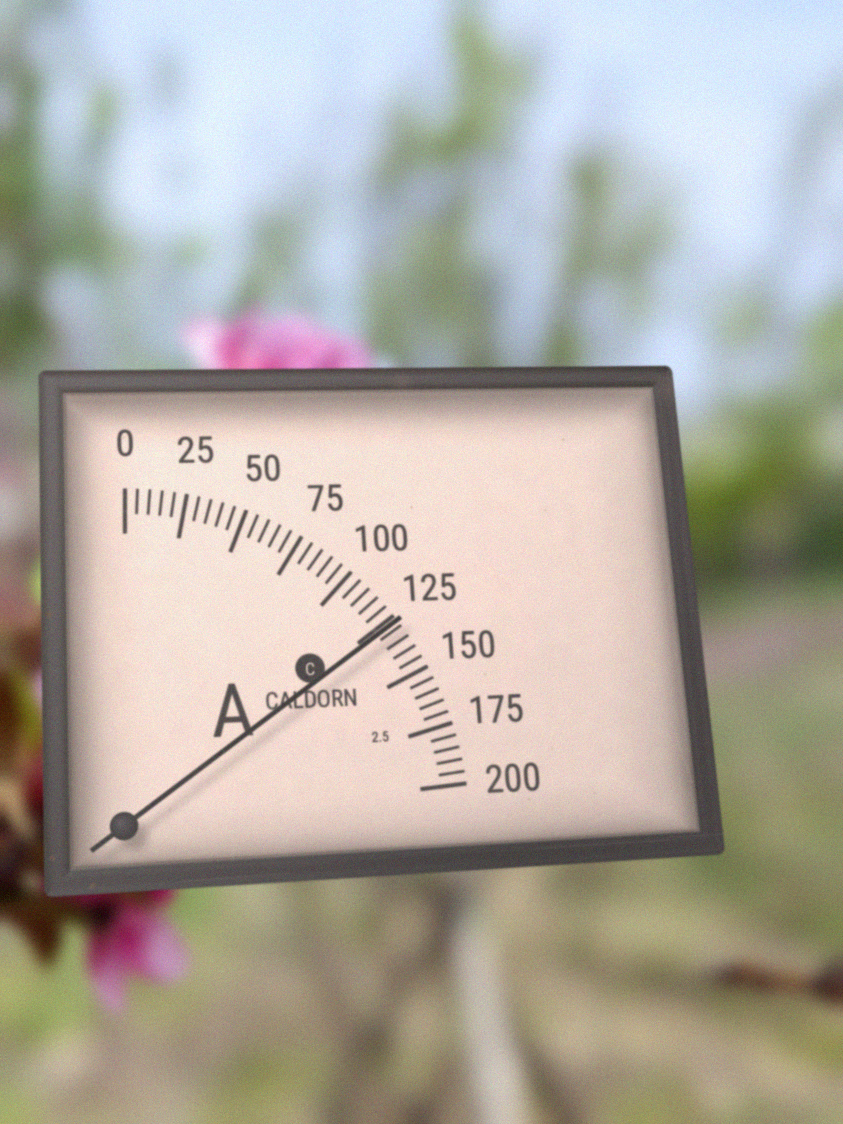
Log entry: 127.5 (A)
